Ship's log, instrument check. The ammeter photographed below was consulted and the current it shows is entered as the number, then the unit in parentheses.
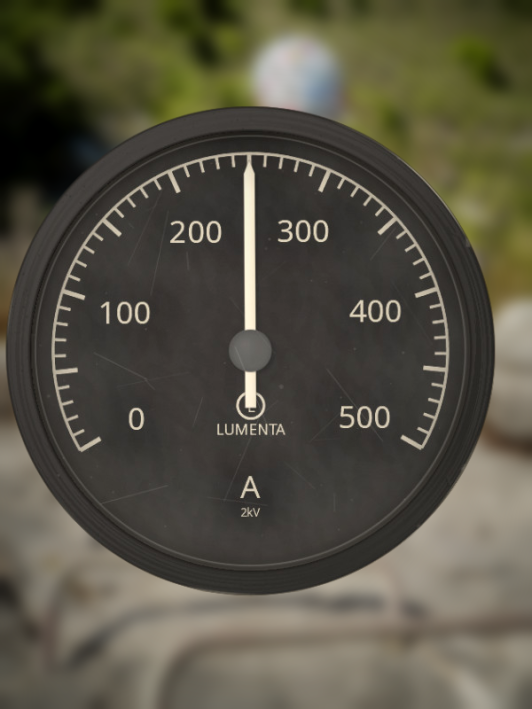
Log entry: 250 (A)
